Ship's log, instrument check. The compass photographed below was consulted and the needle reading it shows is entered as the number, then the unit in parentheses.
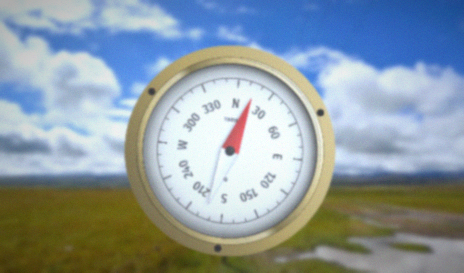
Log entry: 15 (°)
